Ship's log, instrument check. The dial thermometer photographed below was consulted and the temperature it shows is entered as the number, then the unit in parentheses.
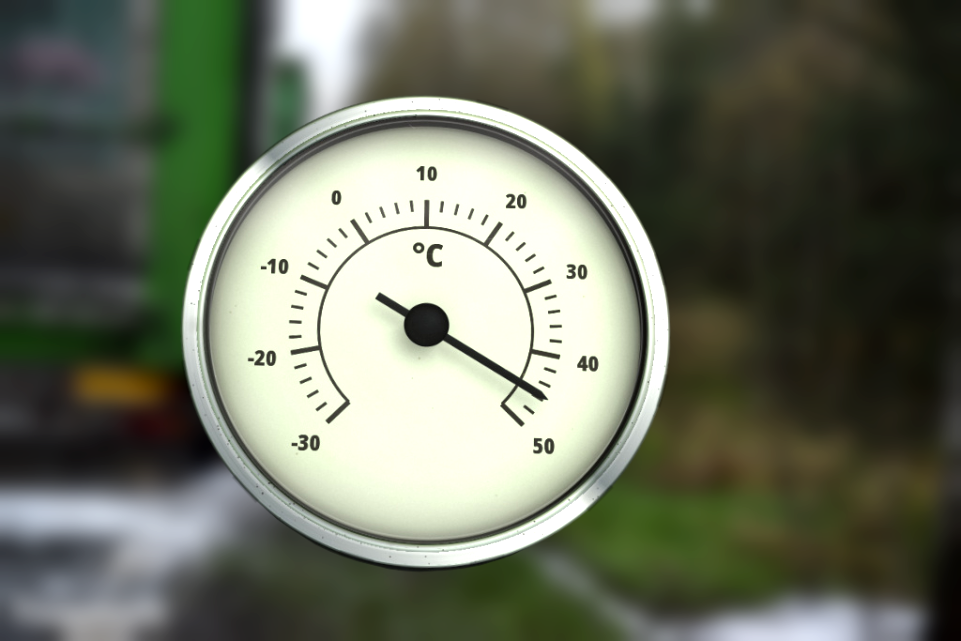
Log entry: 46 (°C)
